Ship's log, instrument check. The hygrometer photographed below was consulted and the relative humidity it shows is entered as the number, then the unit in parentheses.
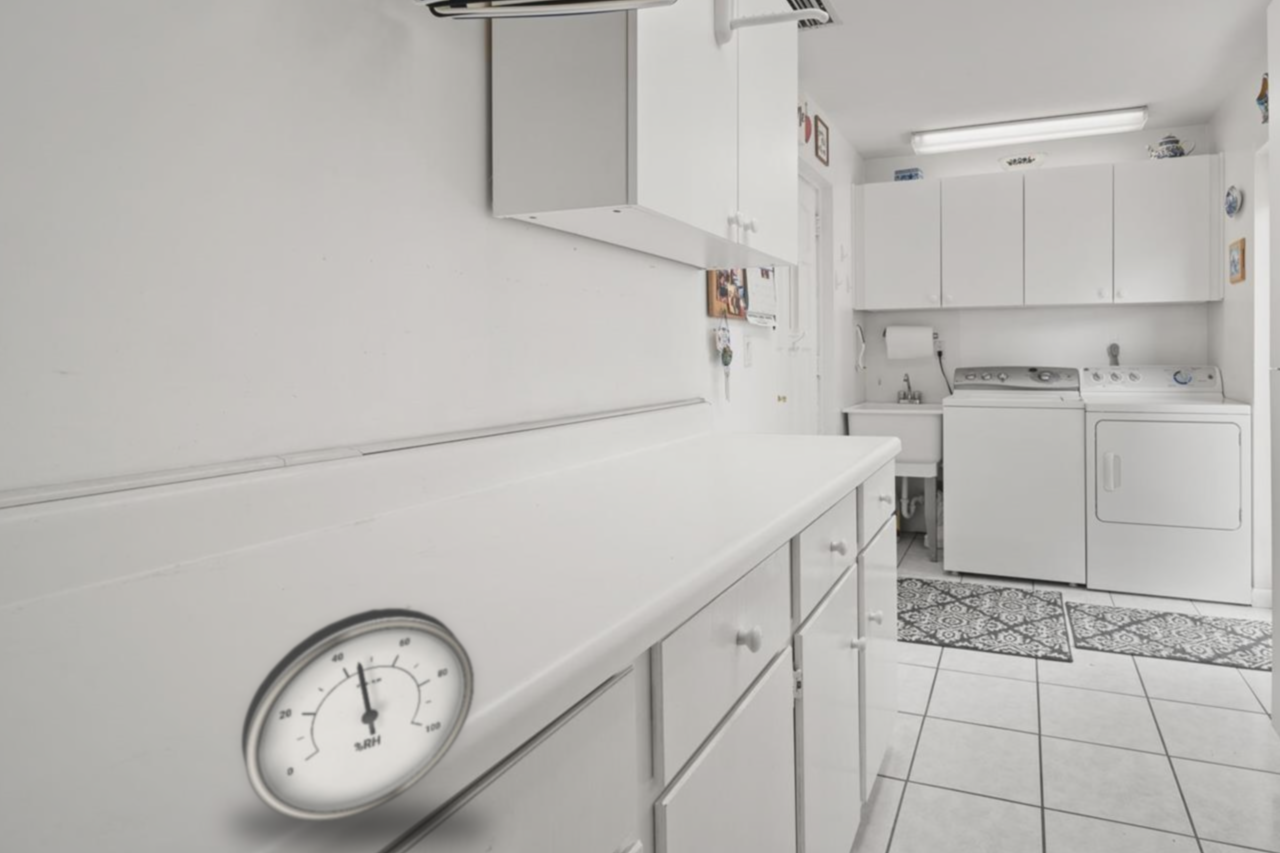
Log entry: 45 (%)
